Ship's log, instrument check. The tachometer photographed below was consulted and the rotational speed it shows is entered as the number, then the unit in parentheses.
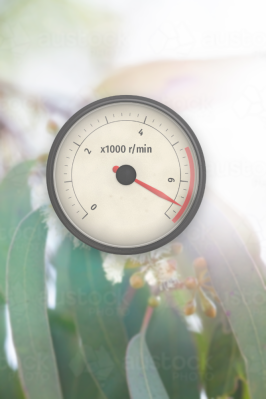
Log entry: 6600 (rpm)
